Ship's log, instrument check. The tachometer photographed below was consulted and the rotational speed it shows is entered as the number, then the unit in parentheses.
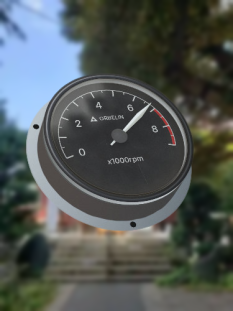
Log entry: 6750 (rpm)
